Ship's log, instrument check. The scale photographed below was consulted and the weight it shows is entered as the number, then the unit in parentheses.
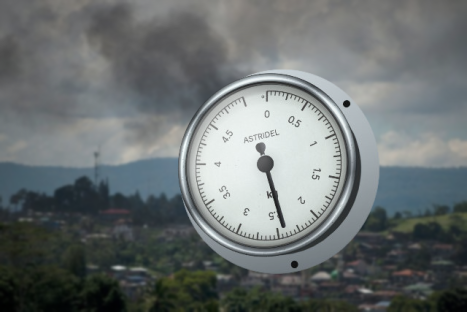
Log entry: 2.4 (kg)
